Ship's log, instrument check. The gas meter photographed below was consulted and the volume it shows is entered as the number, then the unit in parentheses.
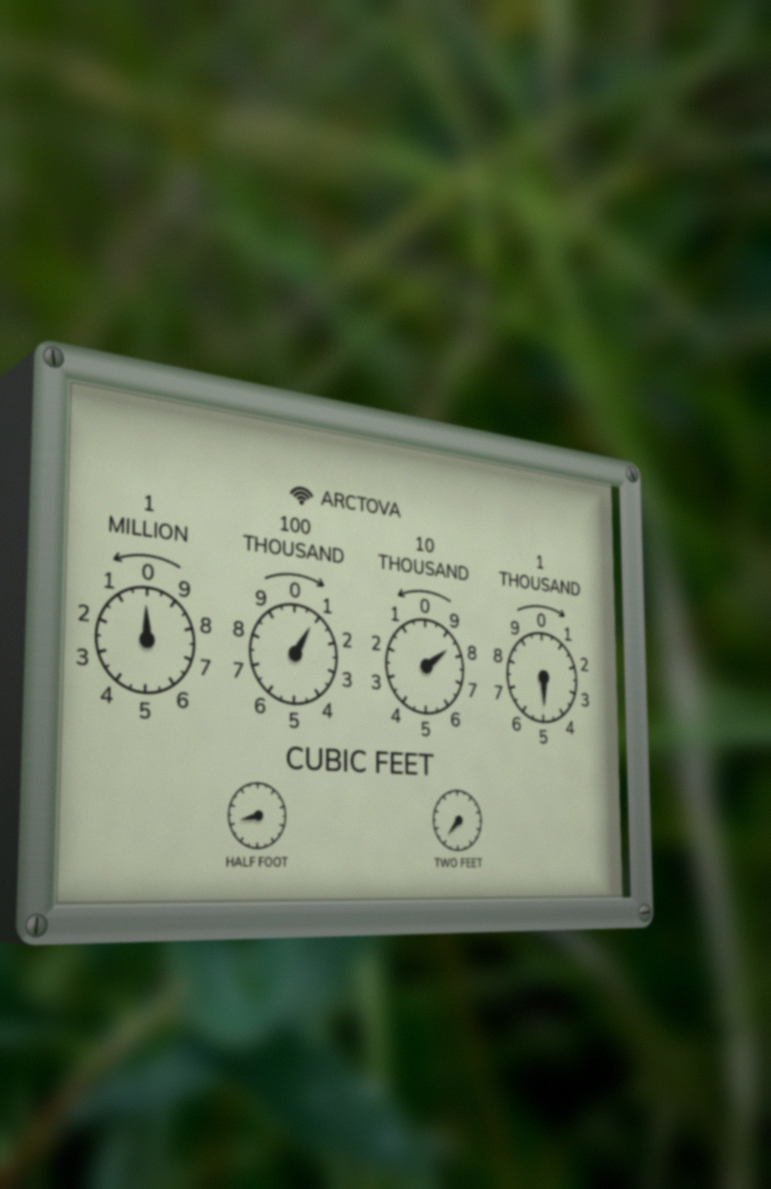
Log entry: 8500 (ft³)
